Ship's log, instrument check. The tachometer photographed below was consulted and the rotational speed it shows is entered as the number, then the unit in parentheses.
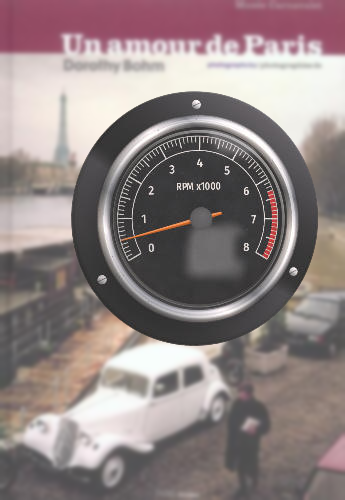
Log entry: 500 (rpm)
